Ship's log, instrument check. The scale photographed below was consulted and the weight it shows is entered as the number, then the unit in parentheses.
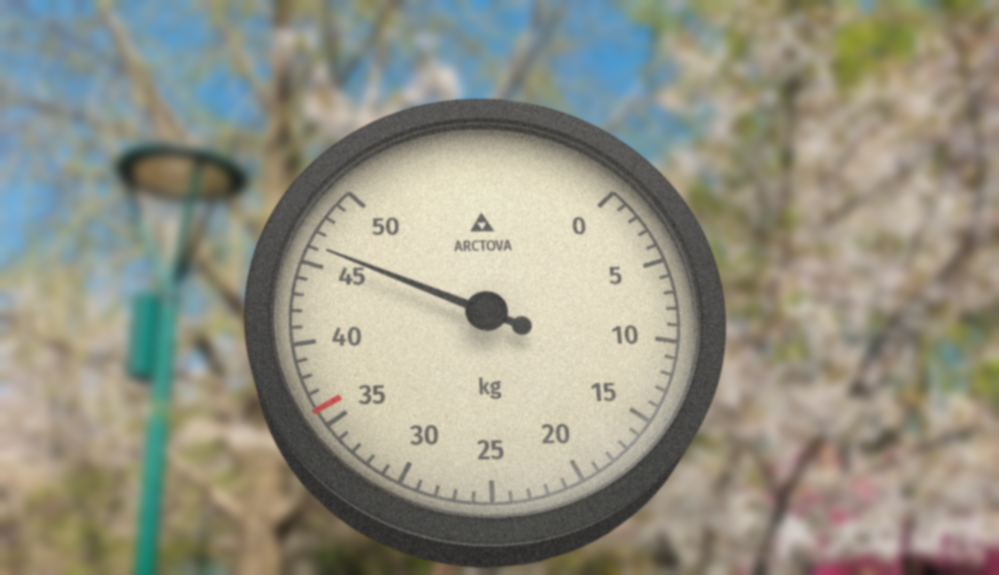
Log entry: 46 (kg)
